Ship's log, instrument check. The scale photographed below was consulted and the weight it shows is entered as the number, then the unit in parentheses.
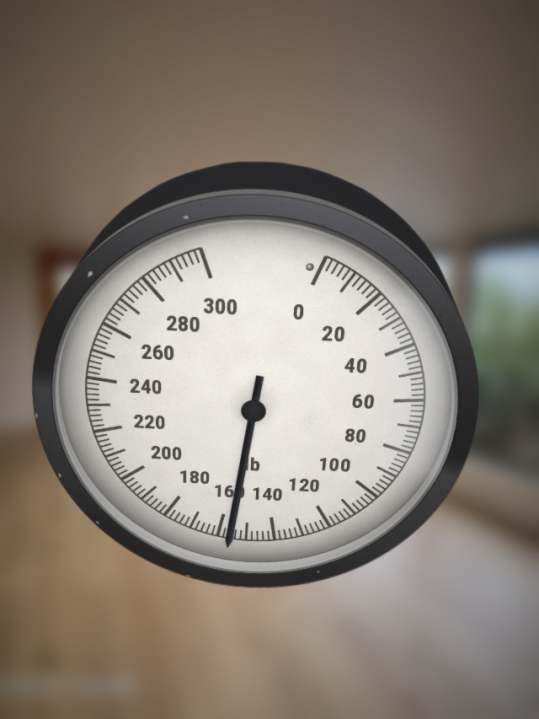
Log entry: 156 (lb)
